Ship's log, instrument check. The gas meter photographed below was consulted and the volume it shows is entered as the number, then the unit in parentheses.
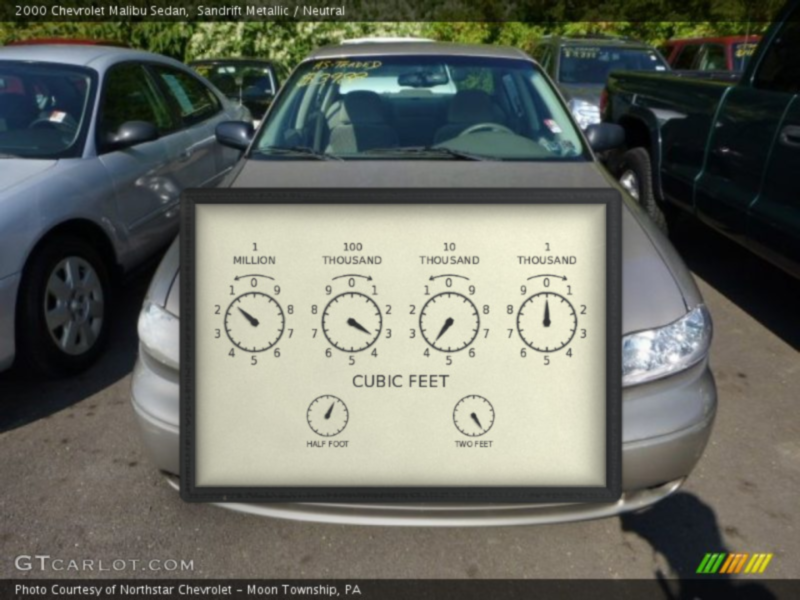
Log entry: 134000 (ft³)
